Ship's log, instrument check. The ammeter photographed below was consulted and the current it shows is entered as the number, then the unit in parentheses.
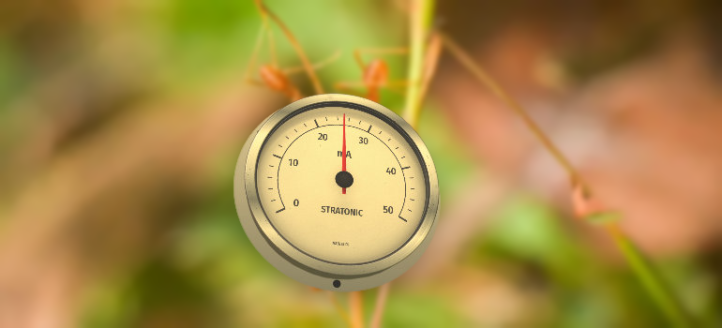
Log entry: 25 (mA)
